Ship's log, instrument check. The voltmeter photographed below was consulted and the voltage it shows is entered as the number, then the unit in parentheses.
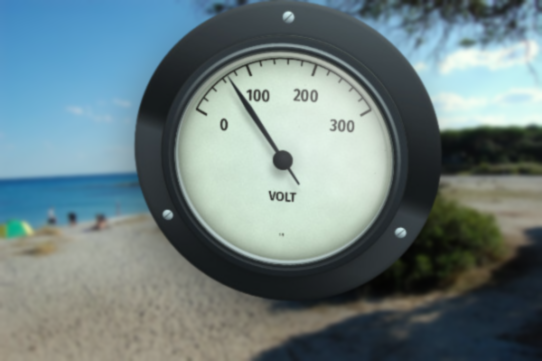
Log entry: 70 (V)
